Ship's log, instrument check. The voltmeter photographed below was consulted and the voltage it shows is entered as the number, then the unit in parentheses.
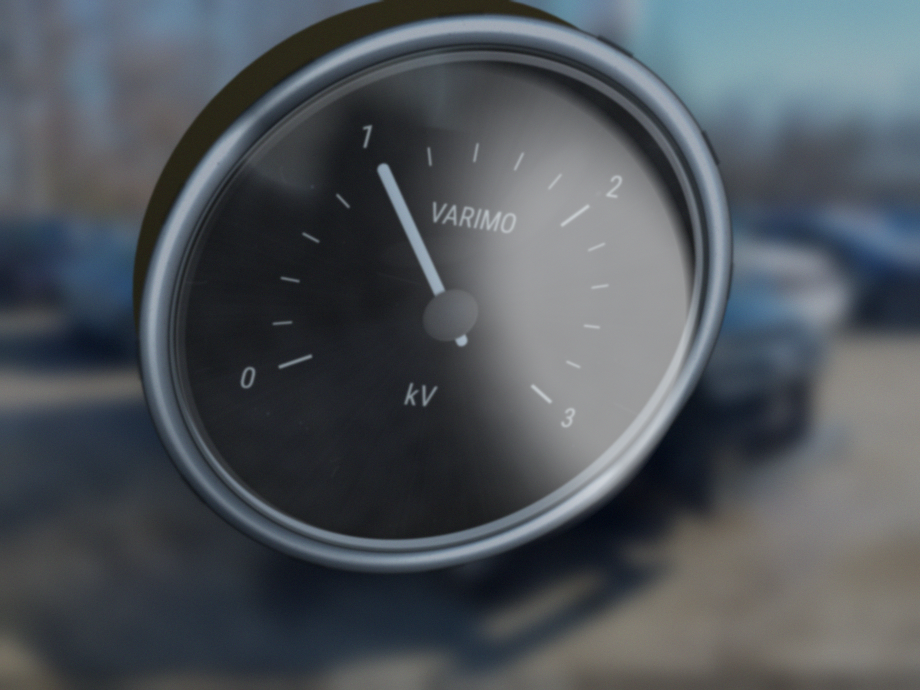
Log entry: 1 (kV)
